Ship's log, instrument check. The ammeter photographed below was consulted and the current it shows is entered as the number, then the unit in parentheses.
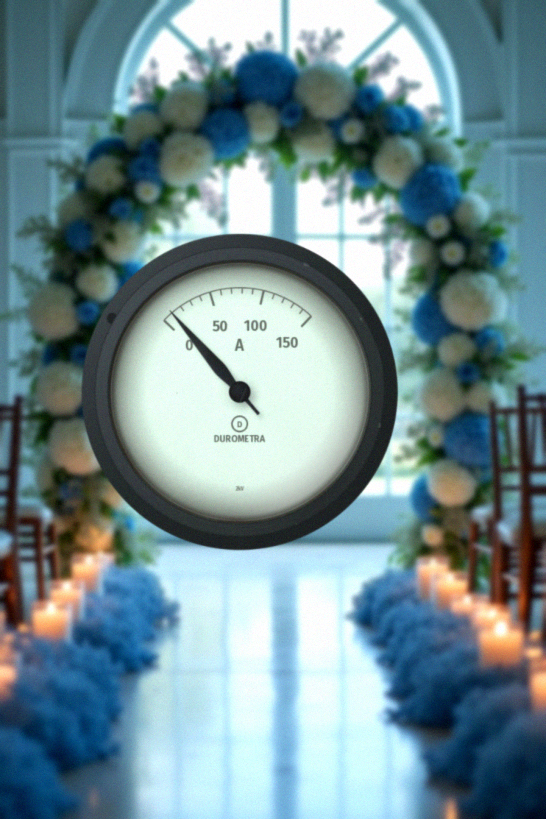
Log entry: 10 (A)
